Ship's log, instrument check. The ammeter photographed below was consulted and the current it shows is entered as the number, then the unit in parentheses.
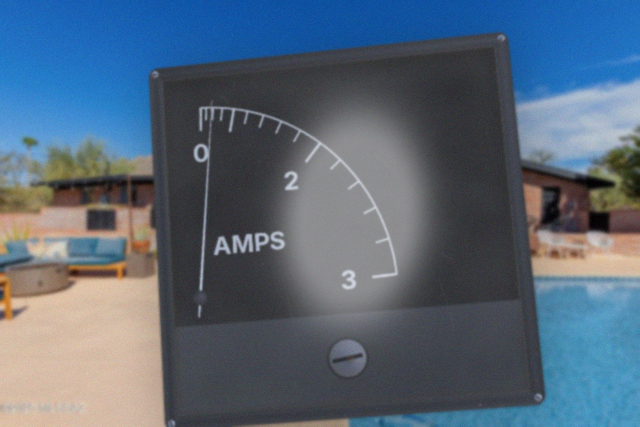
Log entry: 0.6 (A)
